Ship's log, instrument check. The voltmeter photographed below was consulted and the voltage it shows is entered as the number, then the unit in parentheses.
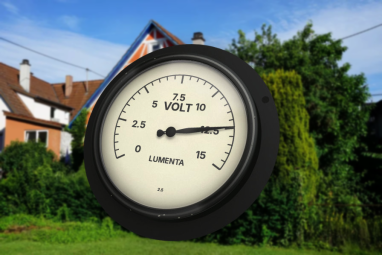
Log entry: 12.5 (V)
